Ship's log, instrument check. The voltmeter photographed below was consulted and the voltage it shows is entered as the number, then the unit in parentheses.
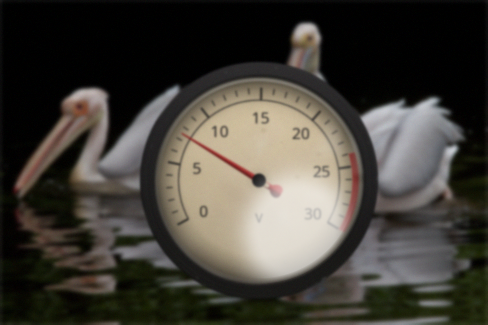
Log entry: 7.5 (V)
